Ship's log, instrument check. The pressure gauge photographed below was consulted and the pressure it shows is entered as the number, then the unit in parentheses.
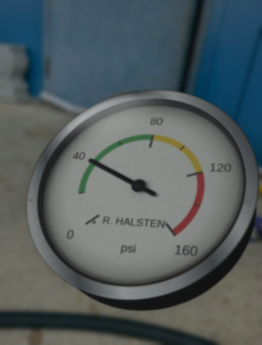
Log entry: 40 (psi)
